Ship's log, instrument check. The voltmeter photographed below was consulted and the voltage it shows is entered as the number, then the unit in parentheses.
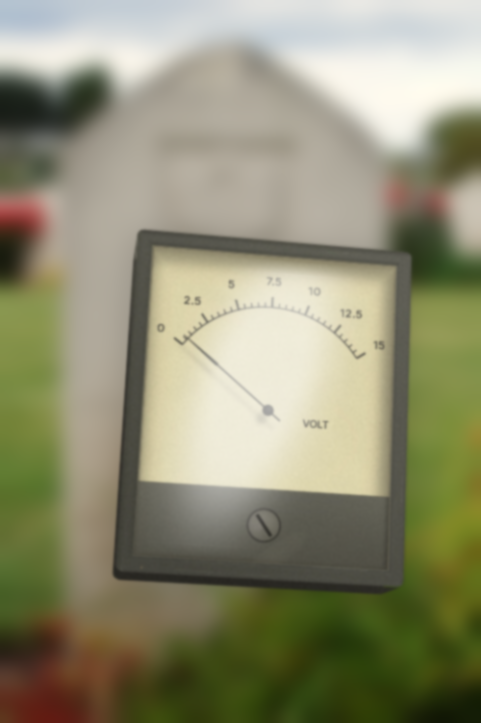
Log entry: 0.5 (V)
